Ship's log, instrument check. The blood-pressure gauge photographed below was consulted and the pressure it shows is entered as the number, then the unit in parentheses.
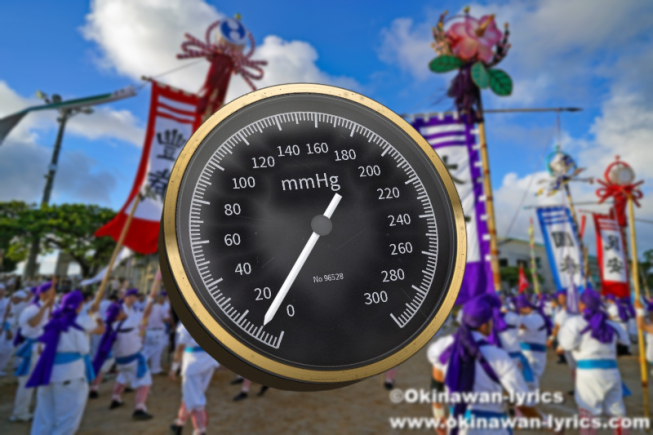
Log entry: 10 (mmHg)
